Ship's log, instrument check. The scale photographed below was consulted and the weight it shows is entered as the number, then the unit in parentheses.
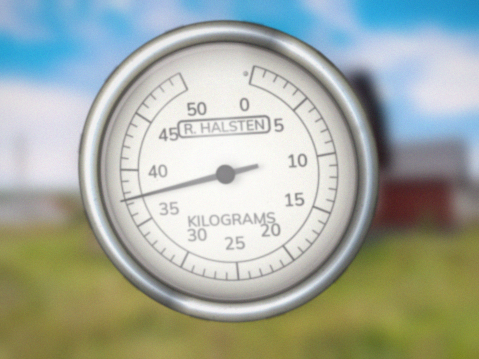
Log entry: 37.5 (kg)
